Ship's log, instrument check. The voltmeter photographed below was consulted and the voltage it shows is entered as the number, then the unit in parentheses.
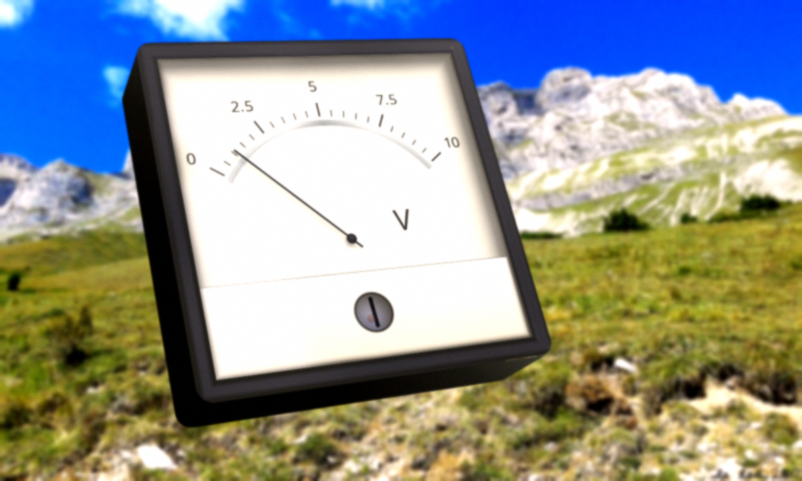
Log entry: 1 (V)
